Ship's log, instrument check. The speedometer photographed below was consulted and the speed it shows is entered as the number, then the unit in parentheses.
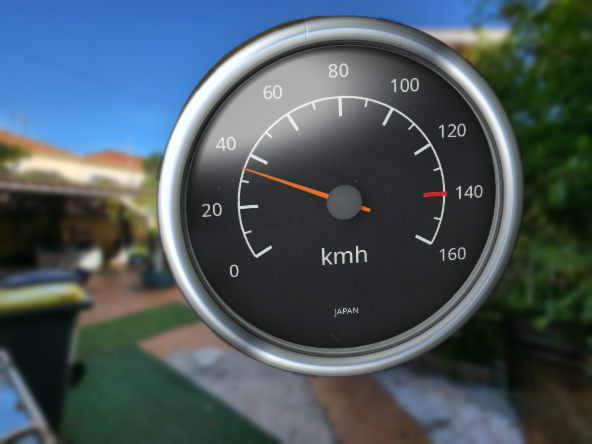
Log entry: 35 (km/h)
